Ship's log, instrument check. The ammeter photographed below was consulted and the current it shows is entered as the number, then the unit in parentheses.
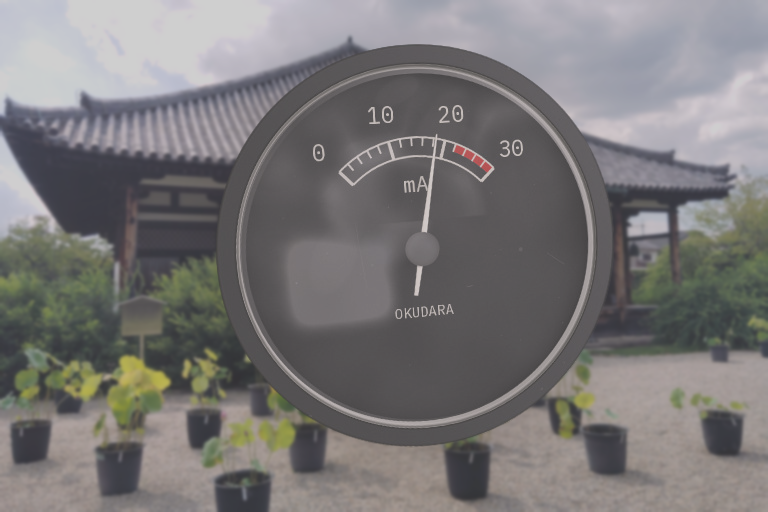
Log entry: 18 (mA)
